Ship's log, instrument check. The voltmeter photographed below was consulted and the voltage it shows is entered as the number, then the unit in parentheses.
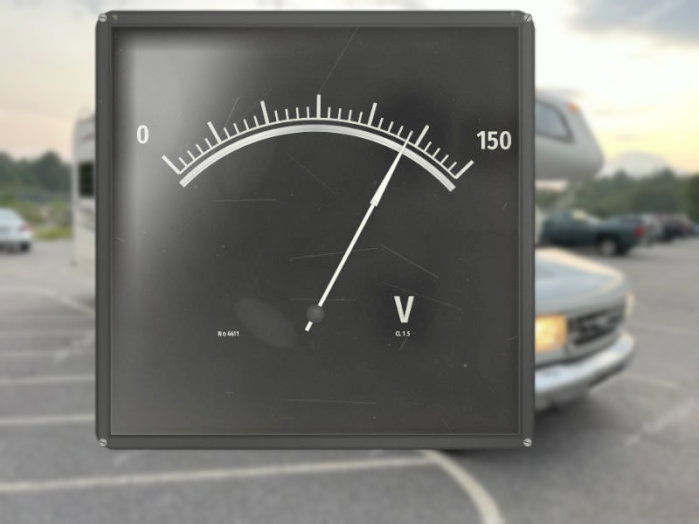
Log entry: 120 (V)
